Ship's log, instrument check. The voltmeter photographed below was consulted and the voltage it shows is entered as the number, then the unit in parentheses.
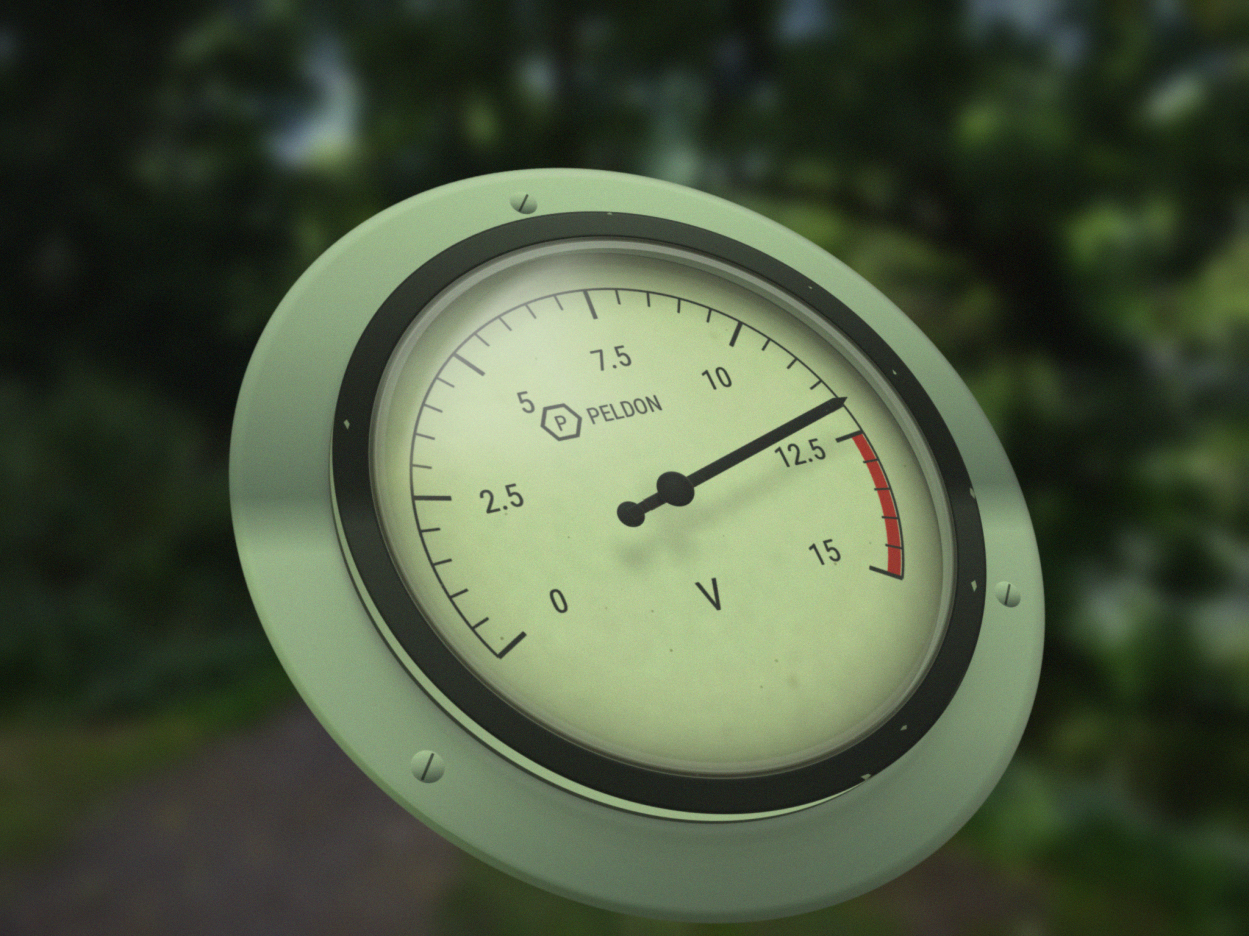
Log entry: 12 (V)
